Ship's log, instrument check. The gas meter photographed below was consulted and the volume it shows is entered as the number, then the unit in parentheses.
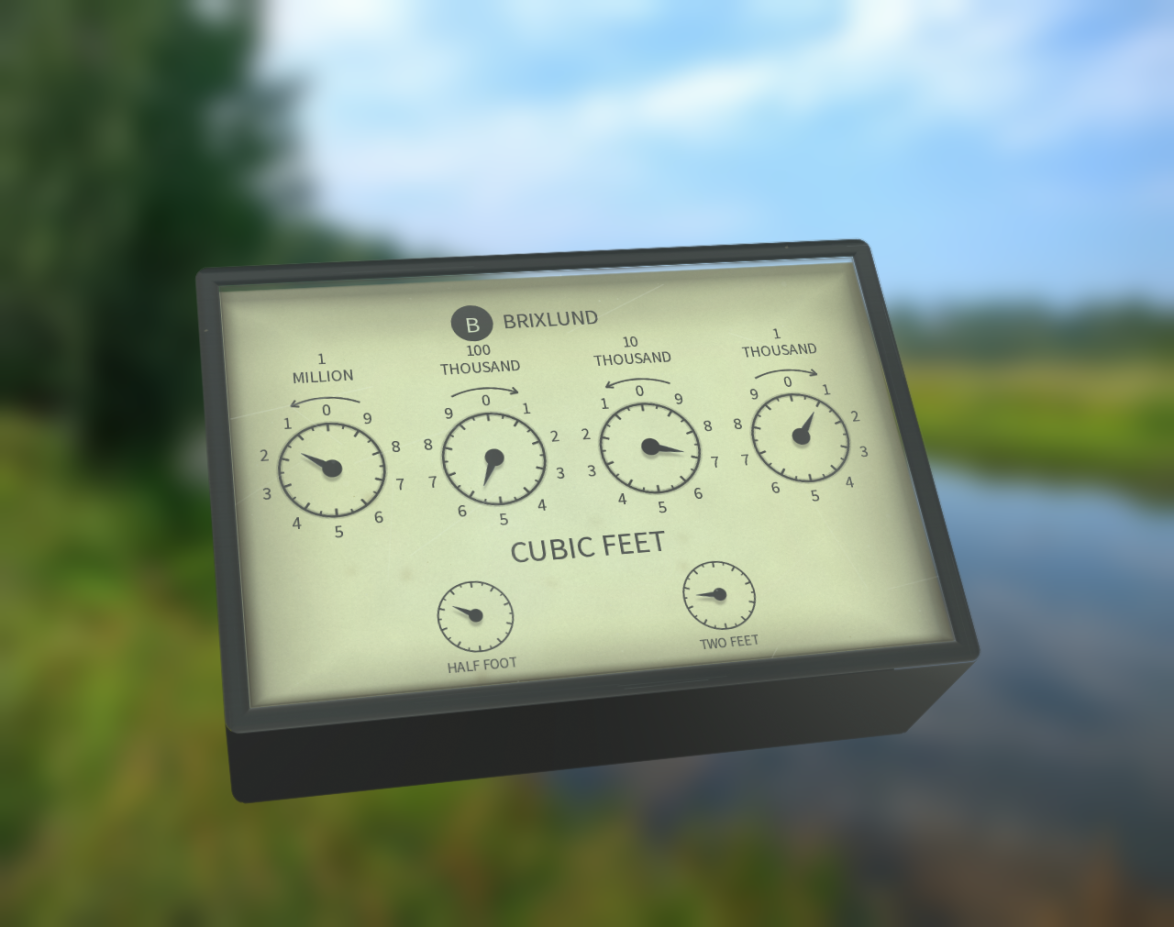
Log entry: 157100 (ft³)
